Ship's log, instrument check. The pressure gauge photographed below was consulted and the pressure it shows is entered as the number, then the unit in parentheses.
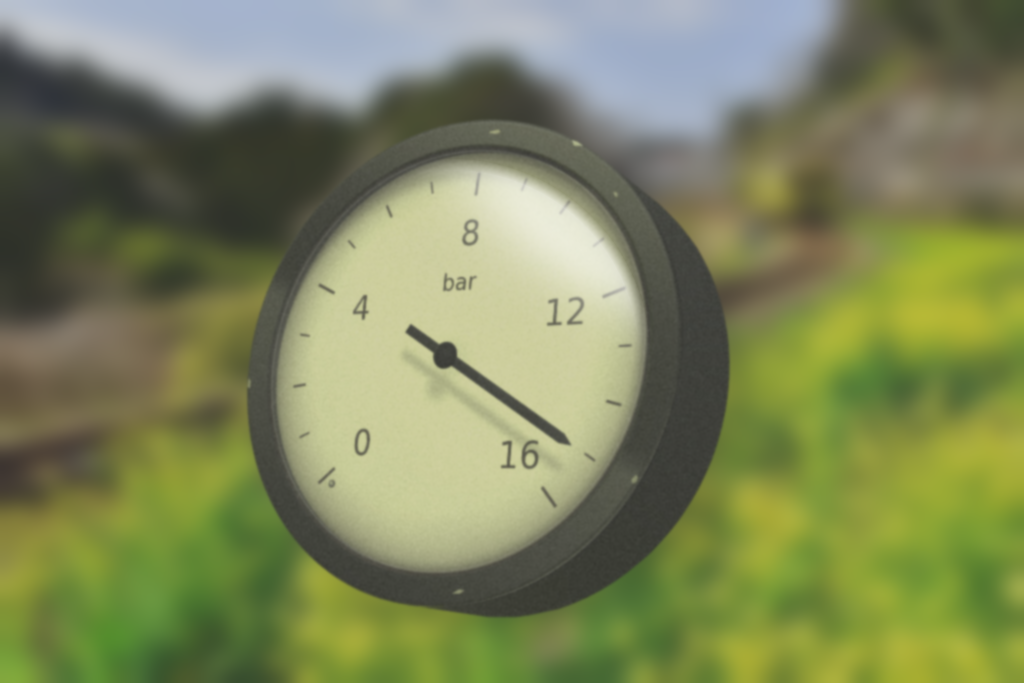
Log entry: 15 (bar)
